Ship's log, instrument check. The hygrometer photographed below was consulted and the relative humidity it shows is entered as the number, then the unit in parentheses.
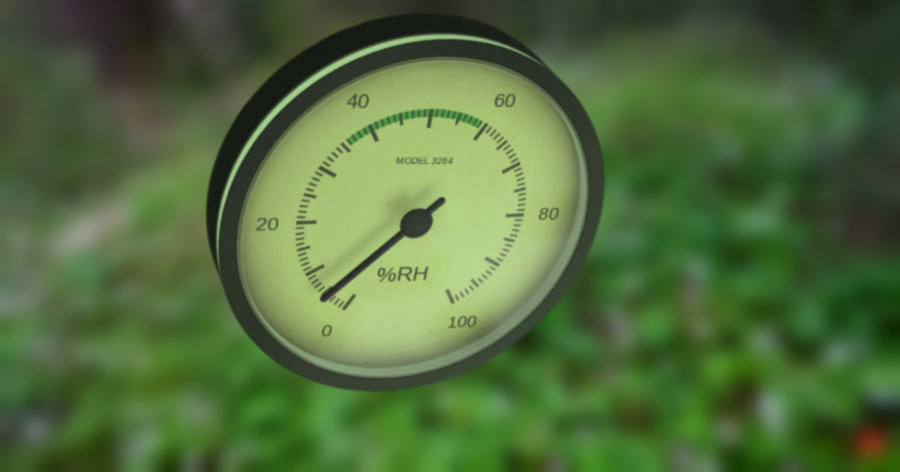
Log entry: 5 (%)
